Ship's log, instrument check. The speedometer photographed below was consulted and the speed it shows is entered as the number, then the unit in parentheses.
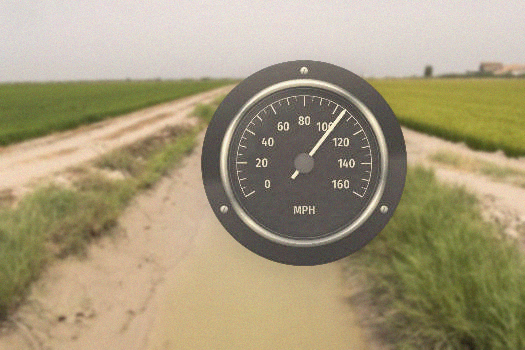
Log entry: 105 (mph)
